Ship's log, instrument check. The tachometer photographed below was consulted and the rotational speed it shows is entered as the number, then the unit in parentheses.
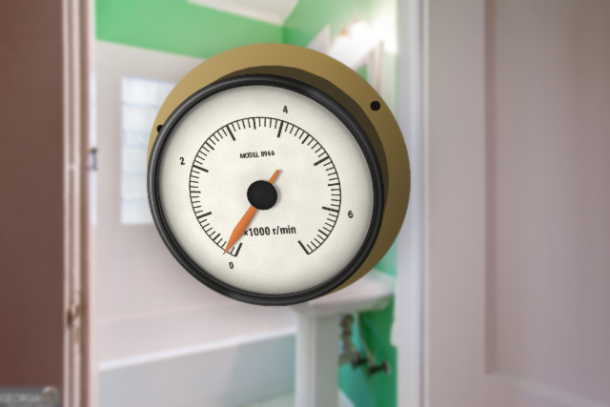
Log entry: 200 (rpm)
